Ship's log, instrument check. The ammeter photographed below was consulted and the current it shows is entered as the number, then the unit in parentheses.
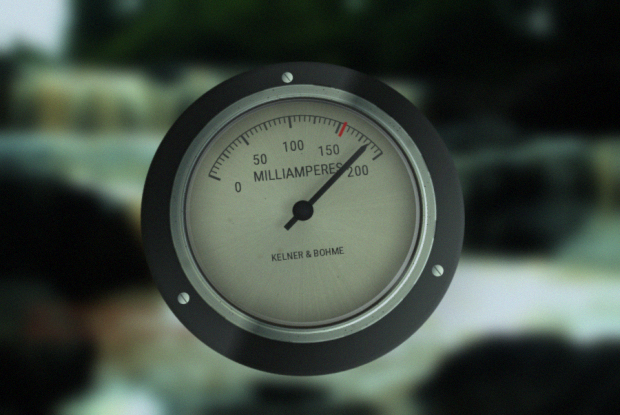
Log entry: 185 (mA)
